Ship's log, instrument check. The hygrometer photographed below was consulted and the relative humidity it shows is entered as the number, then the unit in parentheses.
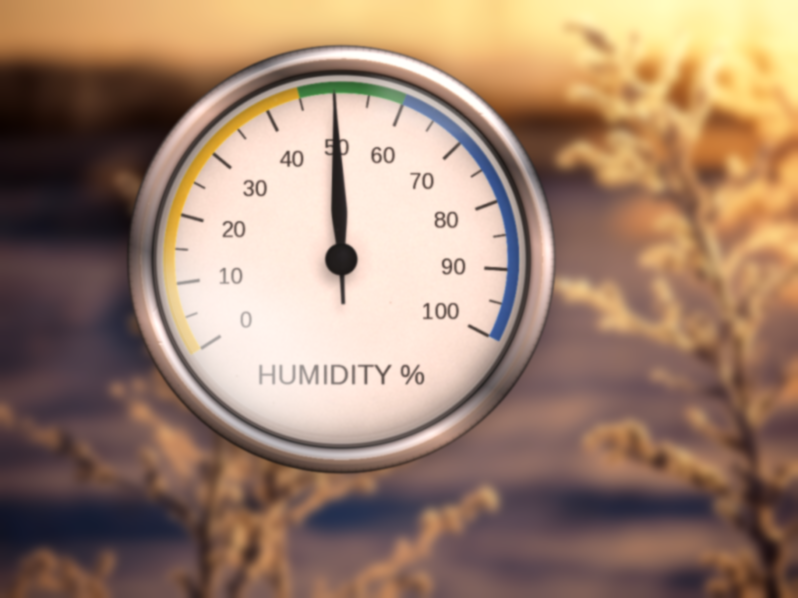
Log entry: 50 (%)
